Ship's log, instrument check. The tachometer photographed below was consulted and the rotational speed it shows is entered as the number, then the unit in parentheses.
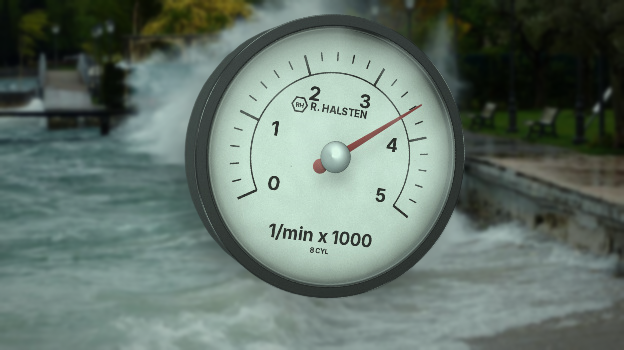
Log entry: 3600 (rpm)
